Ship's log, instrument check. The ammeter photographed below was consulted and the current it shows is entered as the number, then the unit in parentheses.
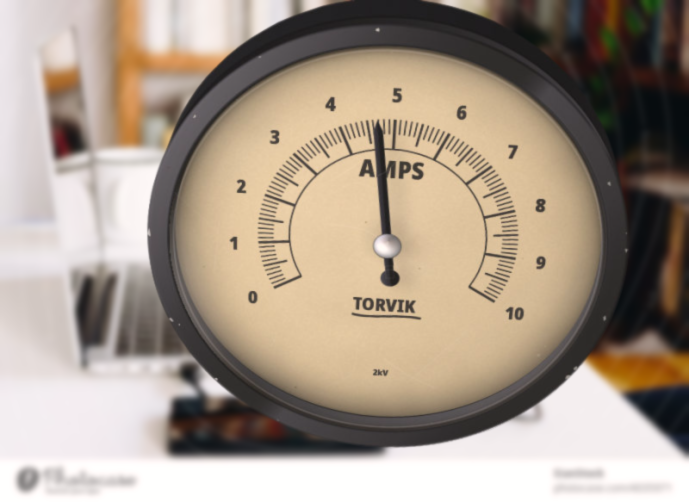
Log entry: 4.7 (A)
